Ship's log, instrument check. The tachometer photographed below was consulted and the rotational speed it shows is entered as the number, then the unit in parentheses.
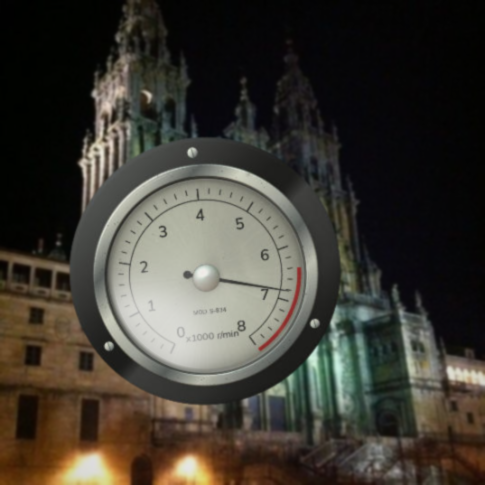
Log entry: 6800 (rpm)
